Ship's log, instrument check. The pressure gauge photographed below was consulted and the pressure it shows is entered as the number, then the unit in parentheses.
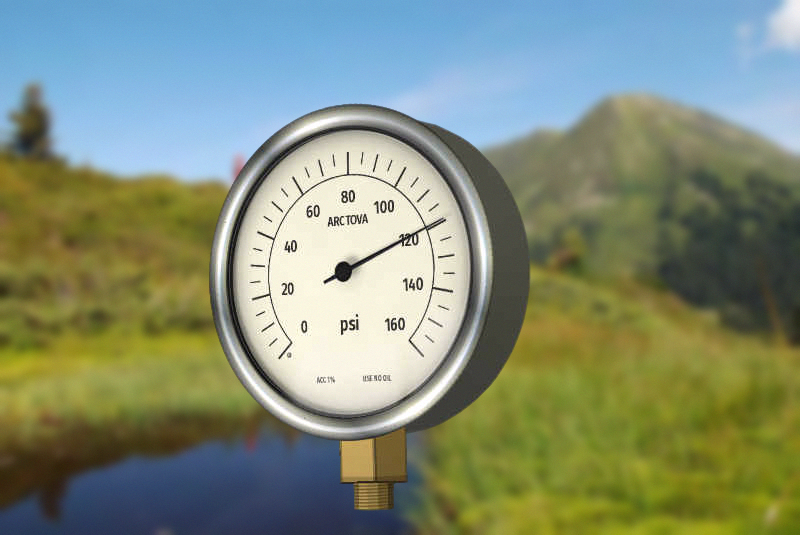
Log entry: 120 (psi)
